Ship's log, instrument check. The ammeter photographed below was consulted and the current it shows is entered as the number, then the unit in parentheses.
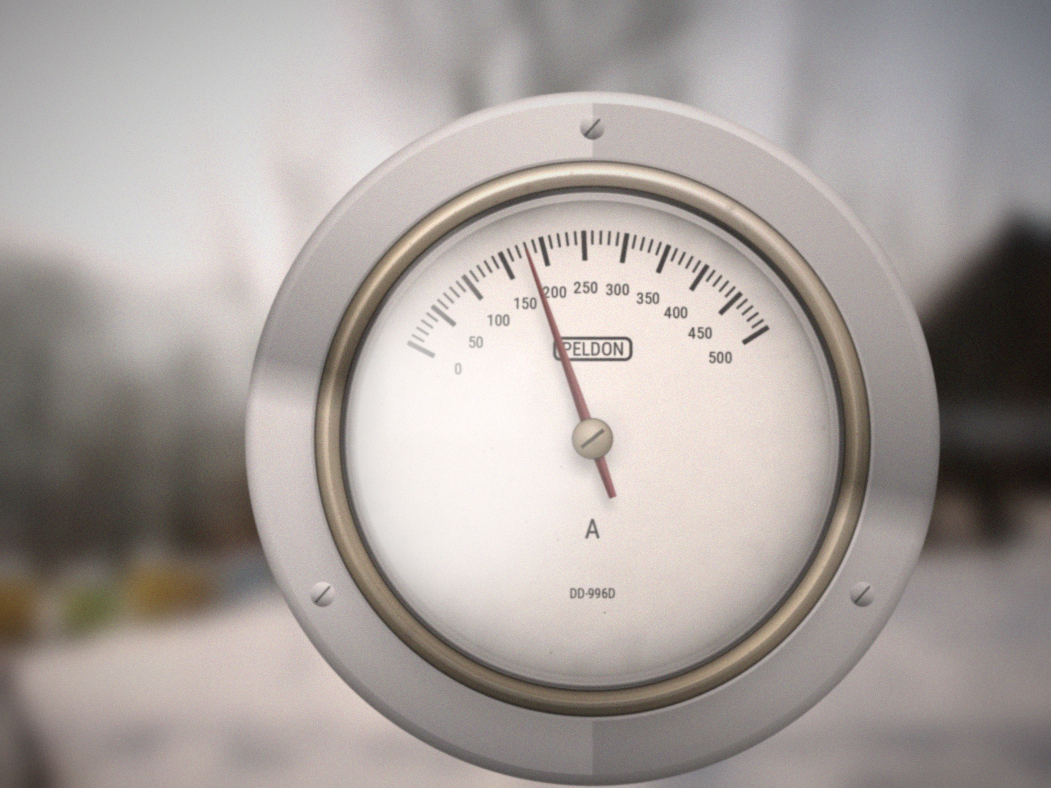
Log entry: 180 (A)
